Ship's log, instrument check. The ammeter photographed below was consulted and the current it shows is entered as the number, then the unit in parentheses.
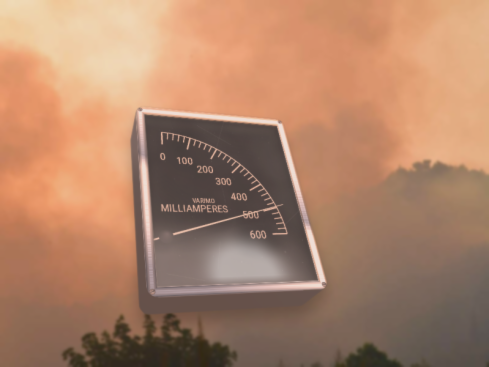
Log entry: 500 (mA)
